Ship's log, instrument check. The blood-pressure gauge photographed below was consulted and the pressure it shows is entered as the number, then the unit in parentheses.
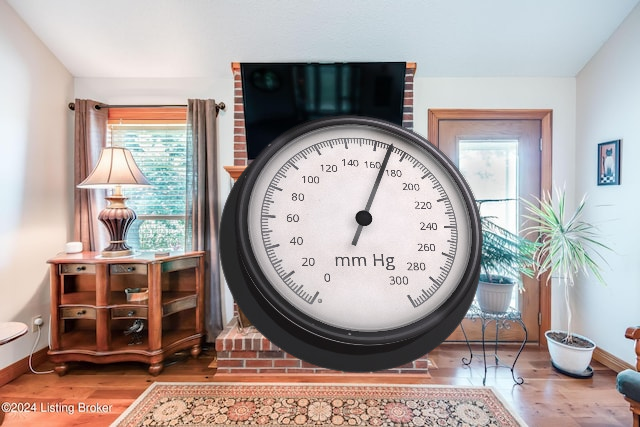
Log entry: 170 (mmHg)
